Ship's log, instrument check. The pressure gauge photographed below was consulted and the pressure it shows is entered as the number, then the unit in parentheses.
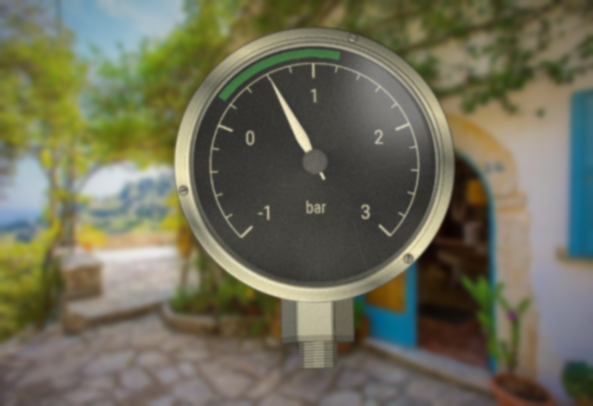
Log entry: 0.6 (bar)
